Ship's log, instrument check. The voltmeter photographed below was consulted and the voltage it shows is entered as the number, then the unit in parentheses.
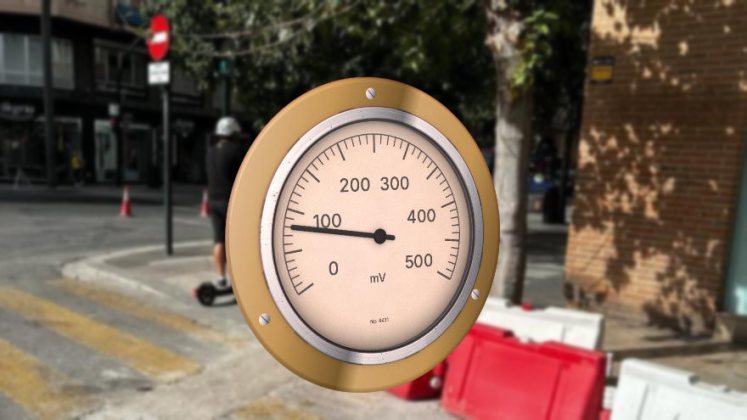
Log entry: 80 (mV)
